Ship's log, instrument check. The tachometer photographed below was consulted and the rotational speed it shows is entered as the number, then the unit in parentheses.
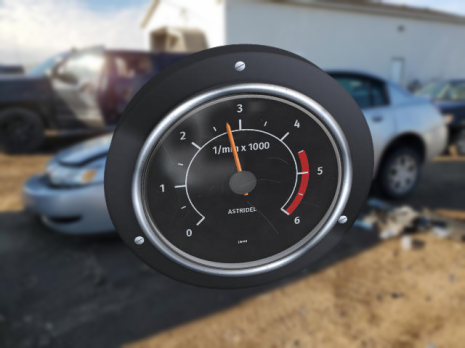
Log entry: 2750 (rpm)
